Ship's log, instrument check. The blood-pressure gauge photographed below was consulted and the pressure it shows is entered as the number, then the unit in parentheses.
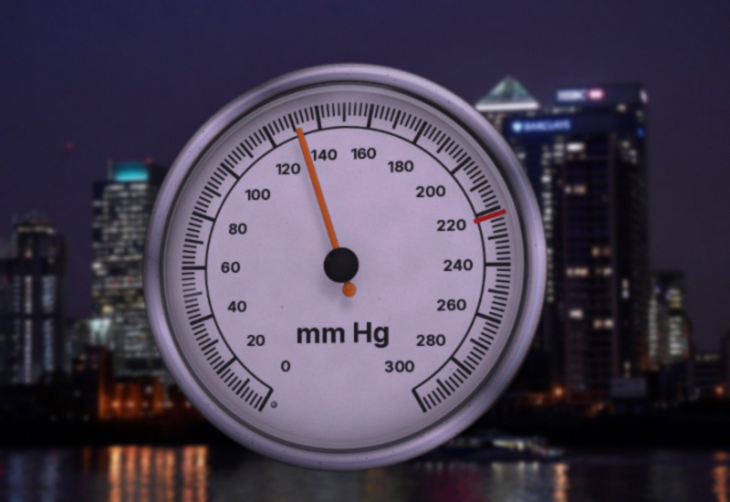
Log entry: 132 (mmHg)
